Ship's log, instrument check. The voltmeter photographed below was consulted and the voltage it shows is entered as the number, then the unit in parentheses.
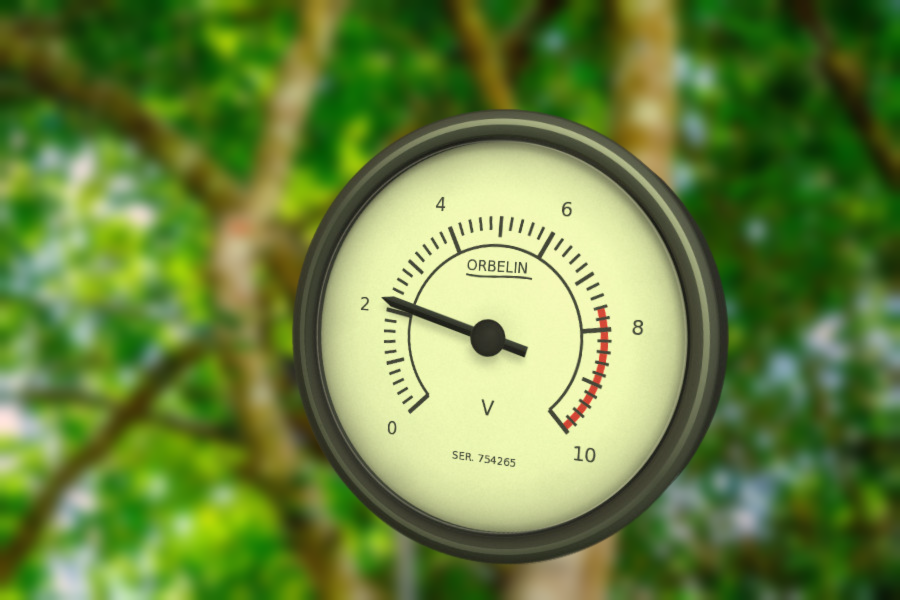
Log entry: 2.2 (V)
